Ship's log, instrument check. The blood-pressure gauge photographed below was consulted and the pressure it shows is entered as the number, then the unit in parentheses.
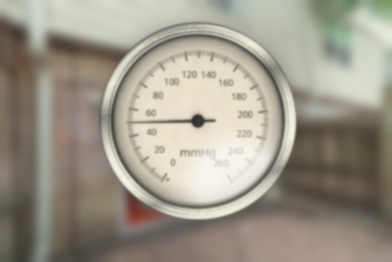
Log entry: 50 (mmHg)
